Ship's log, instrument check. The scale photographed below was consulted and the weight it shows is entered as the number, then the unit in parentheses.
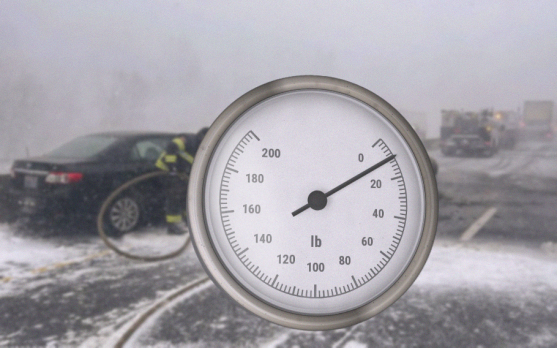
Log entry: 10 (lb)
